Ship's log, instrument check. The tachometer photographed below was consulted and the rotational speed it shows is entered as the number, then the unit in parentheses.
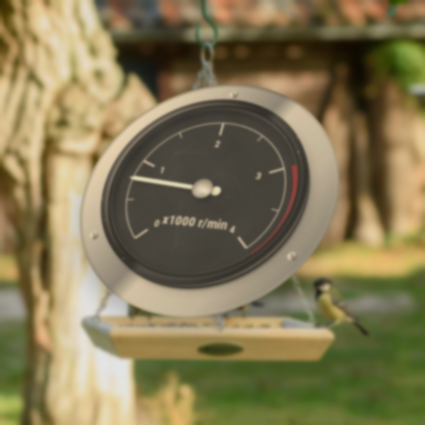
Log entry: 750 (rpm)
